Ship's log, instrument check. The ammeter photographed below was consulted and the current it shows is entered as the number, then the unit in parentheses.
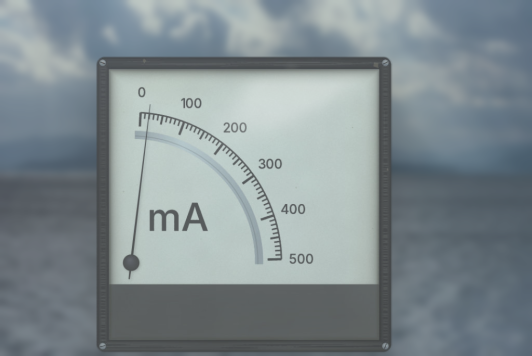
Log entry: 20 (mA)
